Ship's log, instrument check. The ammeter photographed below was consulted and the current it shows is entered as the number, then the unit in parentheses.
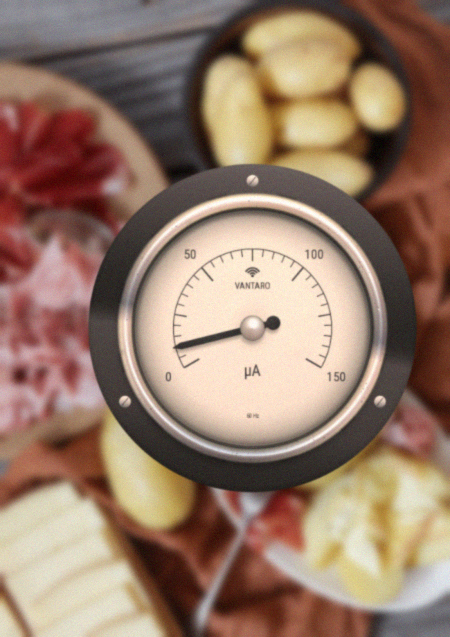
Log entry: 10 (µA)
